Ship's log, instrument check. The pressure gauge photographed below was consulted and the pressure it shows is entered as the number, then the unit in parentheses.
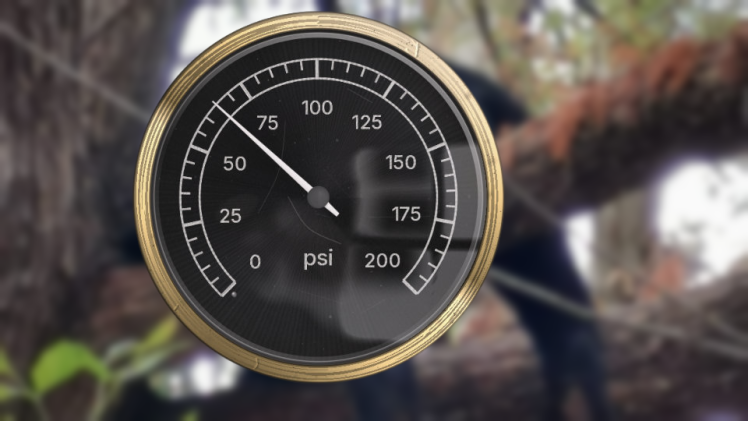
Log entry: 65 (psi)
